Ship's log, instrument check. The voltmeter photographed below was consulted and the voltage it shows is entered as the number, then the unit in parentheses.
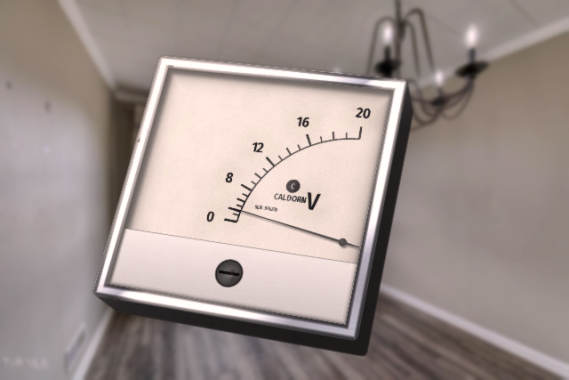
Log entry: 4 (V)
